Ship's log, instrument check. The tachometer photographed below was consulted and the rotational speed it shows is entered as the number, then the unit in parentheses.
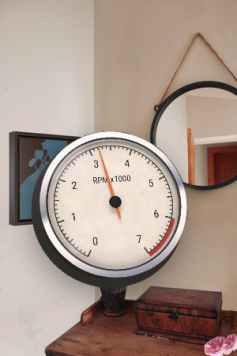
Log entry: 3200 (rpm)
